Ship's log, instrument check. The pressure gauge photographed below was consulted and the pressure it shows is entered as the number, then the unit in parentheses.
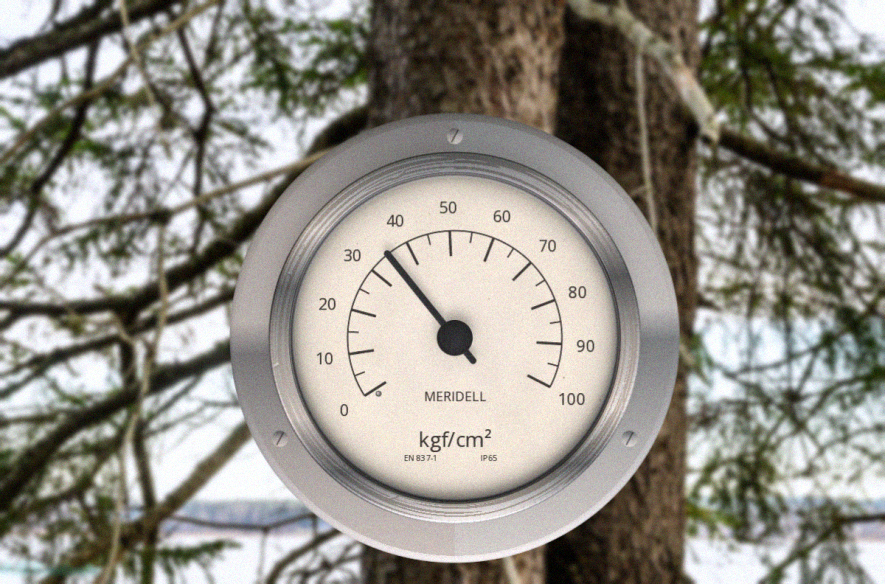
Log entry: 35 (kg/cm²)
